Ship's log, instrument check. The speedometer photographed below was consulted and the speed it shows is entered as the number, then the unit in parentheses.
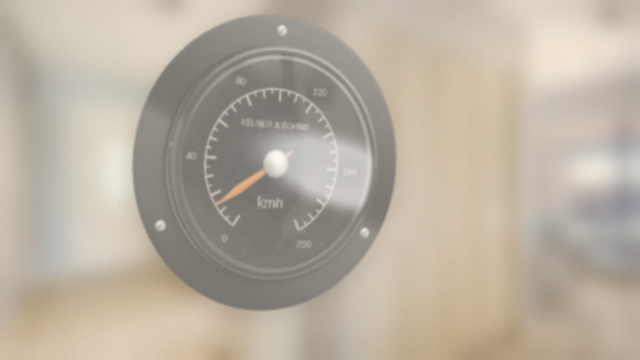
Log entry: 15 (km/h)
